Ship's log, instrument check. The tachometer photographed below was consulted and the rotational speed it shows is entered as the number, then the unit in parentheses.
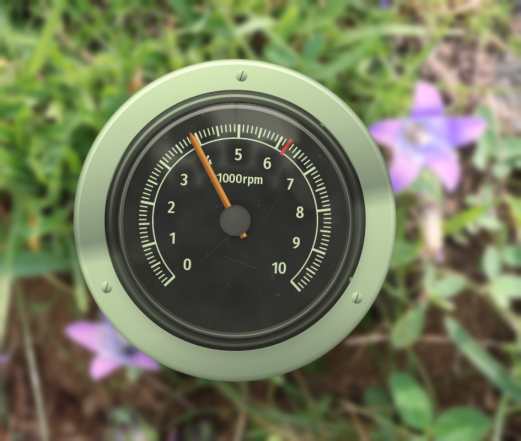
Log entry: 3900 (rpm)
